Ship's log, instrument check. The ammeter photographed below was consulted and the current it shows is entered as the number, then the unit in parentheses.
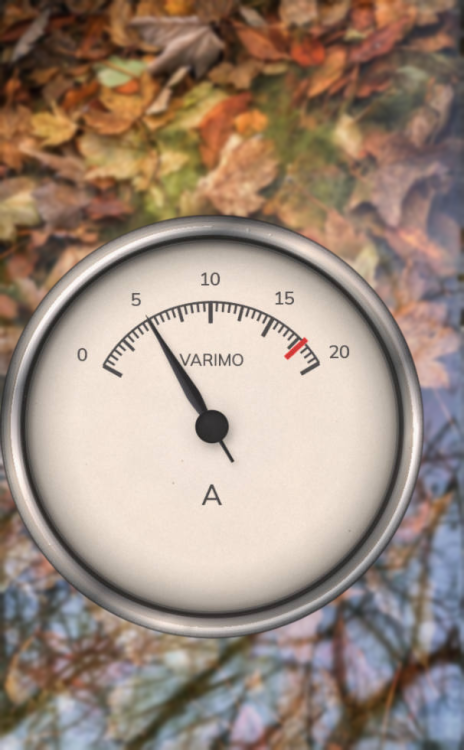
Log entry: 5 (A)
